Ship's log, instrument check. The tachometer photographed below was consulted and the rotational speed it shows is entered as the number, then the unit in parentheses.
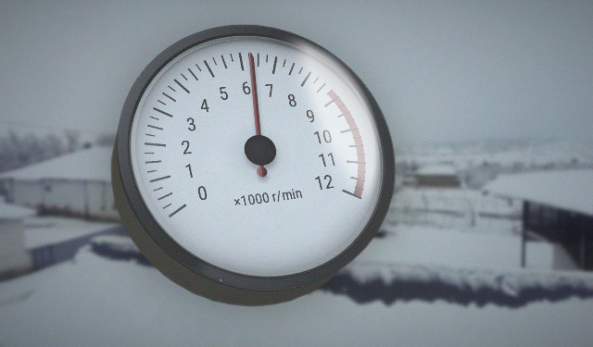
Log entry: 6250 (rpm)
